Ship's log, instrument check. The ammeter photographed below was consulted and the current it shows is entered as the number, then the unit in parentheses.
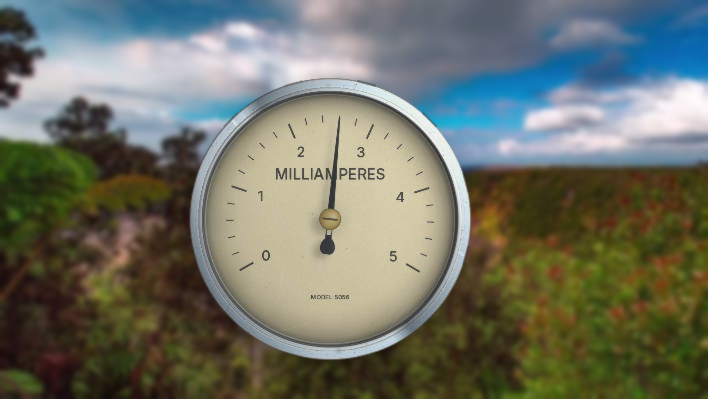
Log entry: 2.6 (mA)
